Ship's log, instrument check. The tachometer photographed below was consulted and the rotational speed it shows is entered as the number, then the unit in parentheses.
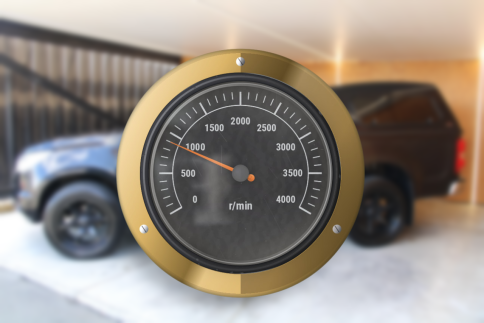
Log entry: 900 (rpm)
